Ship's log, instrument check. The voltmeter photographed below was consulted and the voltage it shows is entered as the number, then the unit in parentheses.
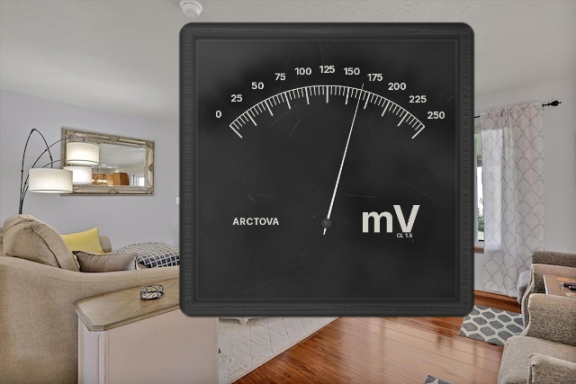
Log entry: 165 (mV)
